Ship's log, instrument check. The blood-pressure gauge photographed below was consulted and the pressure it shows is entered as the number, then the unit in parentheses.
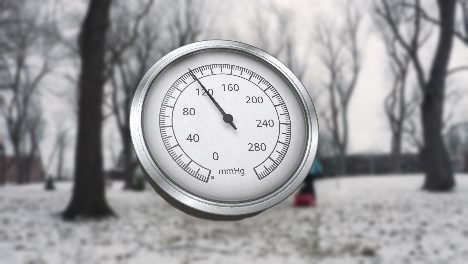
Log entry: 120 (mmHg)
